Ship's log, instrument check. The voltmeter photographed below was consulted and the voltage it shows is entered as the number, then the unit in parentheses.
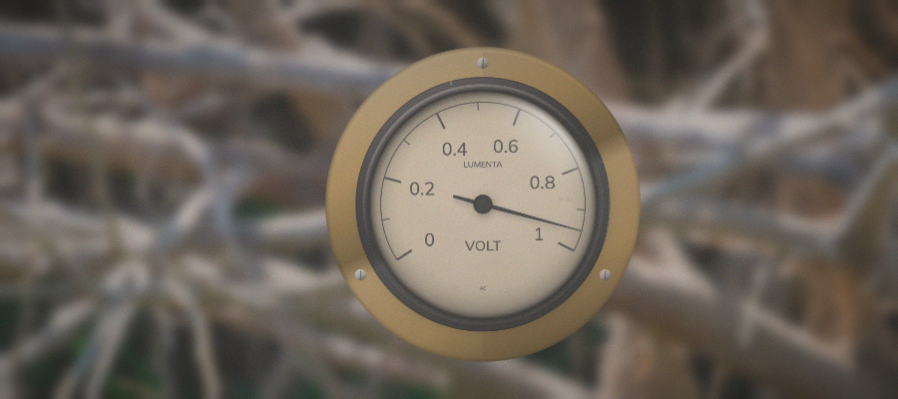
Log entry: 0.95 (V)
